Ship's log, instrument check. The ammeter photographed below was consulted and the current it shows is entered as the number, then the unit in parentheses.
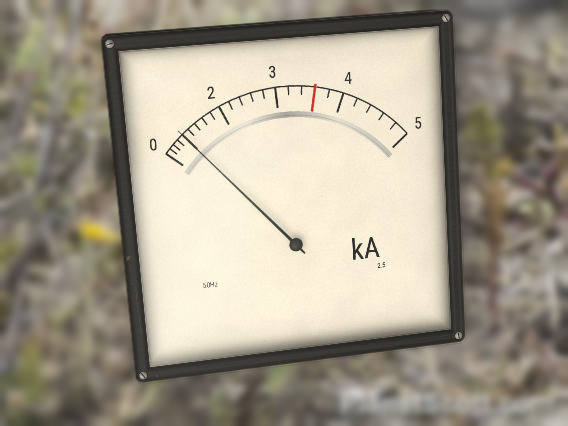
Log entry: 1 (kA)
